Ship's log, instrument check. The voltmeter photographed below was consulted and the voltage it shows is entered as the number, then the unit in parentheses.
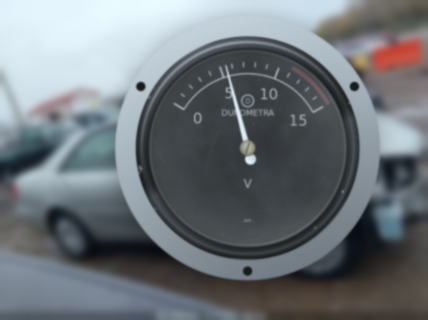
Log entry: 5.5 (V)
